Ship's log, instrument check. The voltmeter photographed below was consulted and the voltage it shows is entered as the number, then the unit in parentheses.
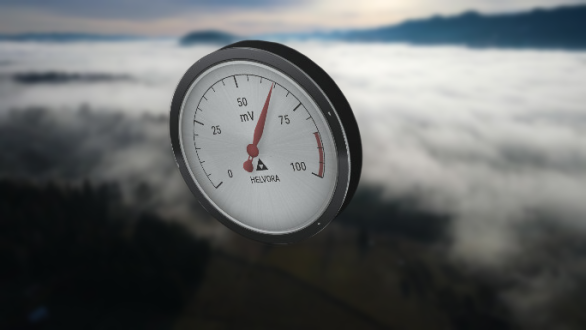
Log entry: 65 (mV)
